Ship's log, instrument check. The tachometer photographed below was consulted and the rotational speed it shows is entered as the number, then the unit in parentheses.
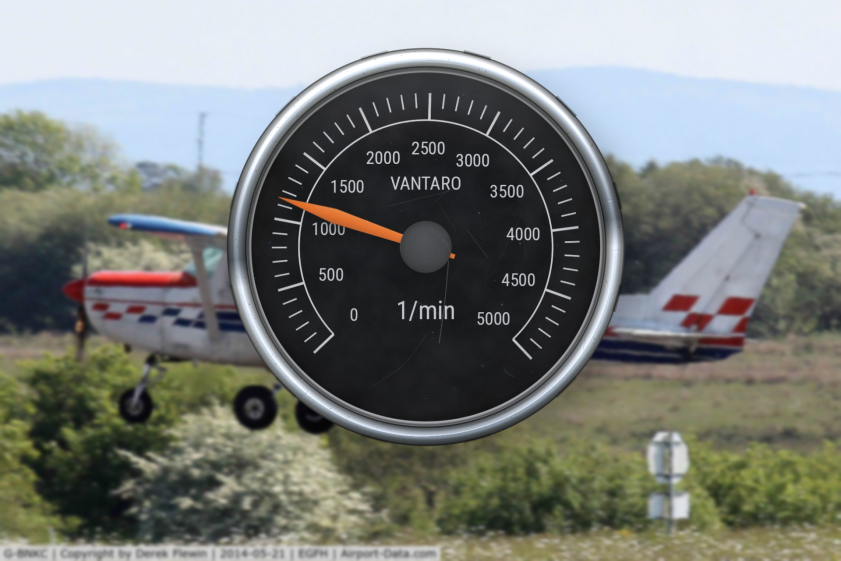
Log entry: 1150 (rpm)
